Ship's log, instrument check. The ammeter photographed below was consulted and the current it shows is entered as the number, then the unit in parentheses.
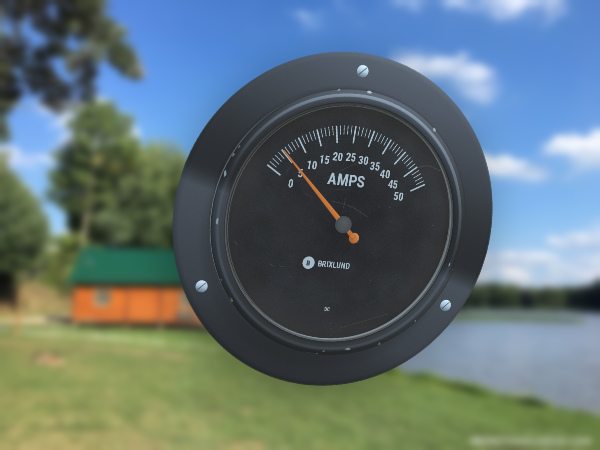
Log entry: 5 (A)
